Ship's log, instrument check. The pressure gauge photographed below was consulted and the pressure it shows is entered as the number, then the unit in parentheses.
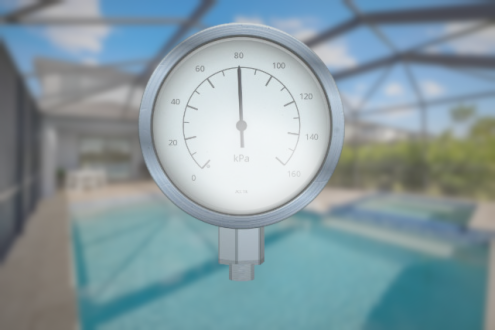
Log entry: 80 (kPa)
